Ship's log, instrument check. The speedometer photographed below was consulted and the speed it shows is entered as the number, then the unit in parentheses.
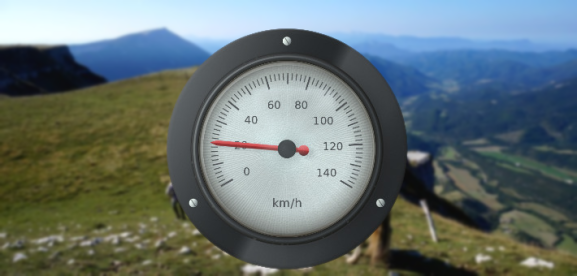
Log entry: 20 (km/h)
